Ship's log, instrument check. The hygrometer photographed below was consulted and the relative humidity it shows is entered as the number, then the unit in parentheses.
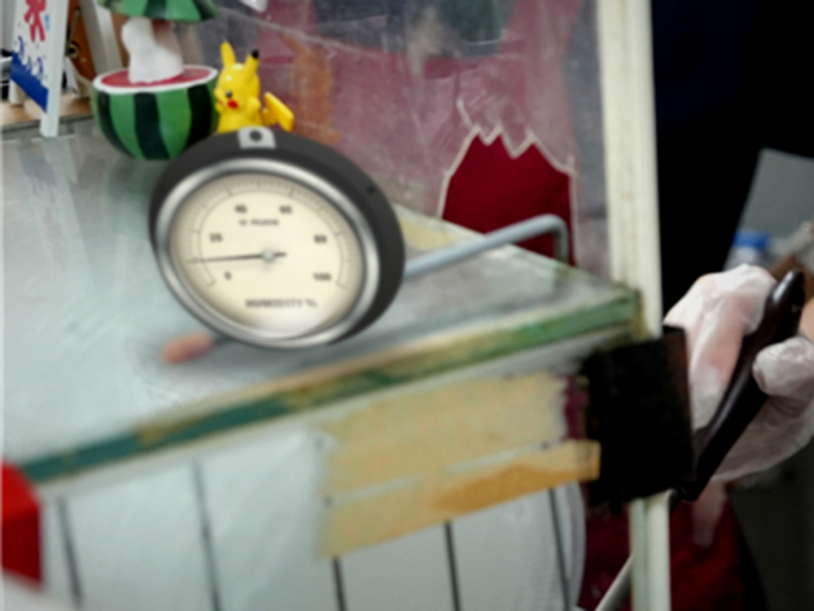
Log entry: 10 (%)
